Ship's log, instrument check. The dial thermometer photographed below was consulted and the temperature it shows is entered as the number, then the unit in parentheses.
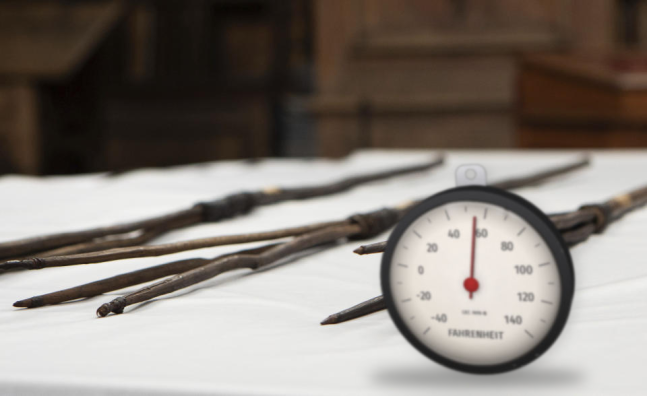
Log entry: 55 (°F)
